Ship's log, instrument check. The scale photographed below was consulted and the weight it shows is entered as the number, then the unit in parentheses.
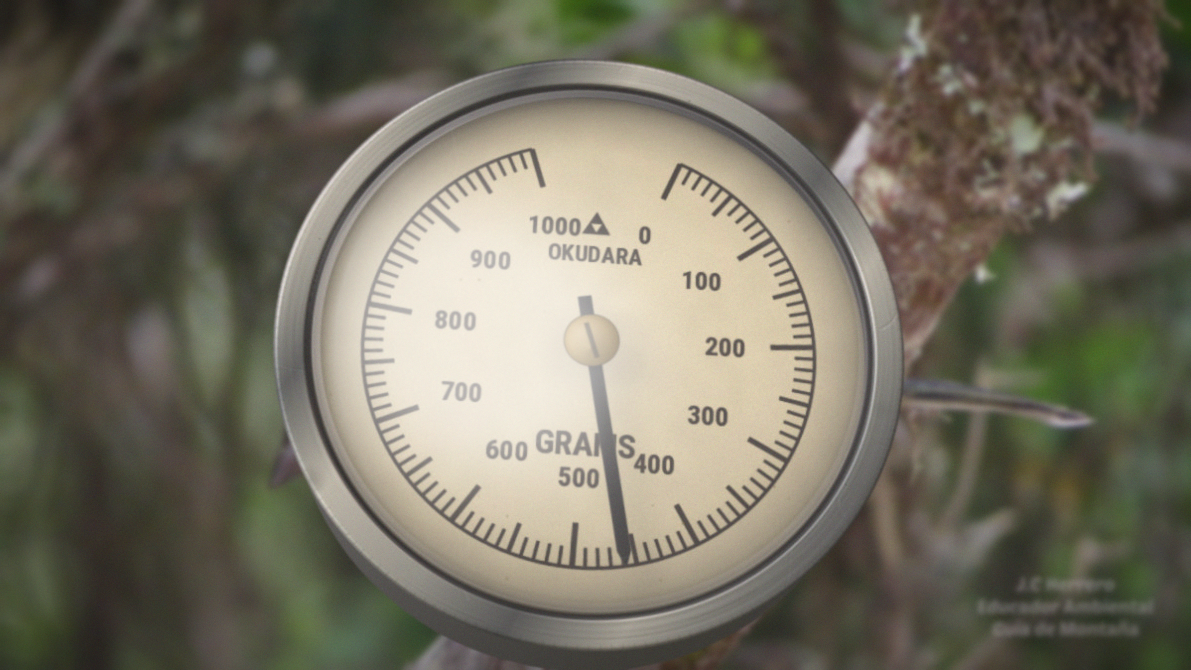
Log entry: 460 (g)
